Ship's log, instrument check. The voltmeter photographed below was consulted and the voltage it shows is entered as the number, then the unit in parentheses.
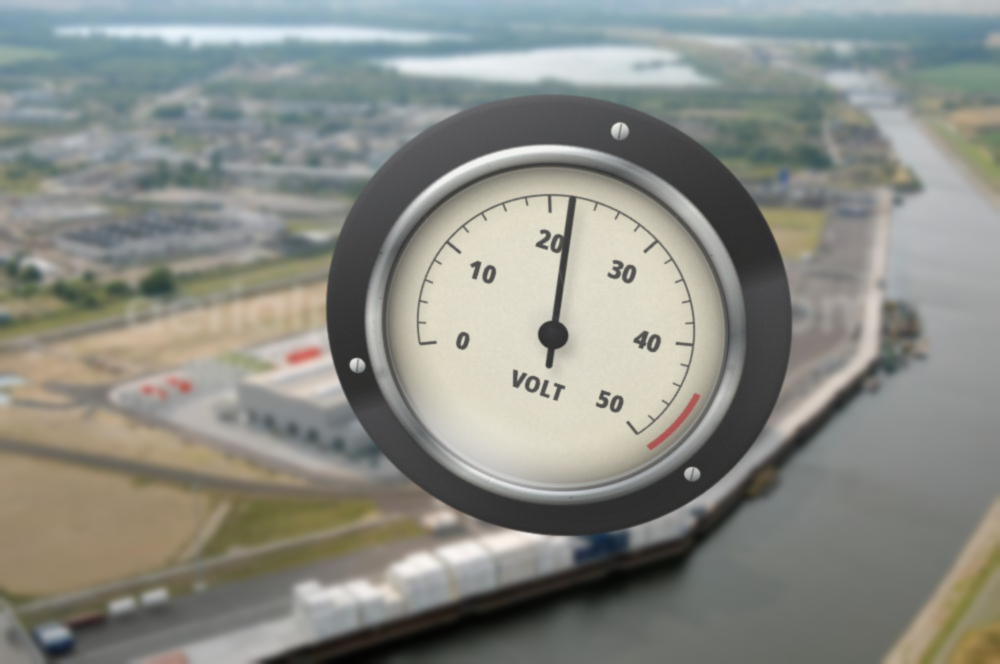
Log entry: 22 (V)
